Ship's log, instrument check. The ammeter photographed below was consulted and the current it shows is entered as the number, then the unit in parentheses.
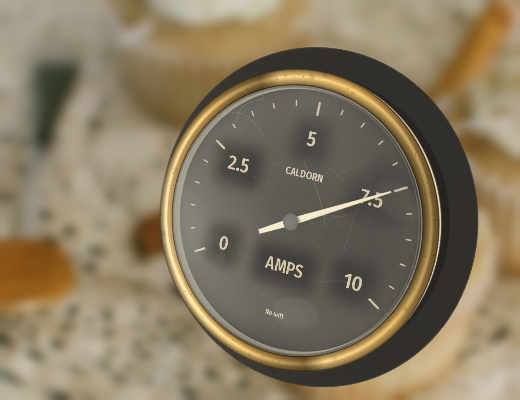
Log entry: 7.5 (A)
